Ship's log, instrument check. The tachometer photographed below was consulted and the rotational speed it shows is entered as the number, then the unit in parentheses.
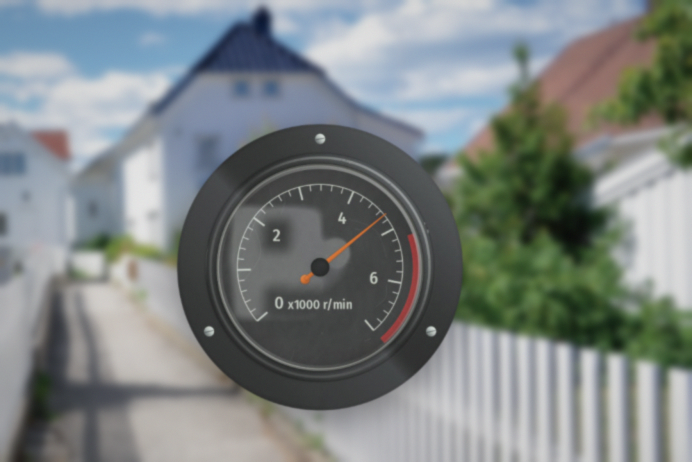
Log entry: 4700 (rpm)
